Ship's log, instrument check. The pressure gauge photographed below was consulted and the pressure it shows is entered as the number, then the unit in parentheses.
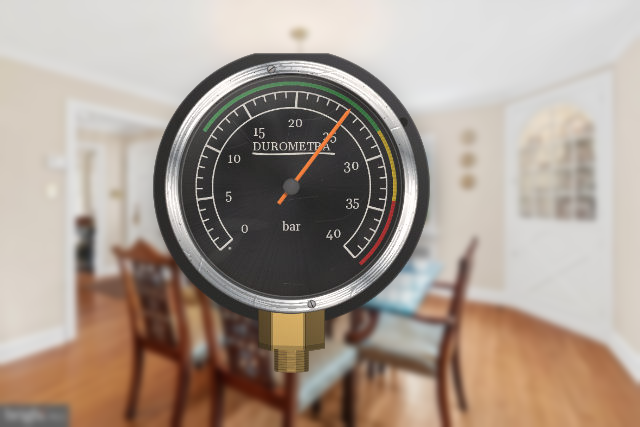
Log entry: 25 (bar)
